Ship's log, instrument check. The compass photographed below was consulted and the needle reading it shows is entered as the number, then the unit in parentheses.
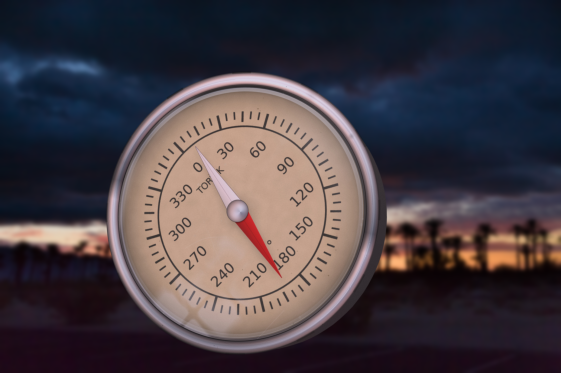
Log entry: 190 (°)
